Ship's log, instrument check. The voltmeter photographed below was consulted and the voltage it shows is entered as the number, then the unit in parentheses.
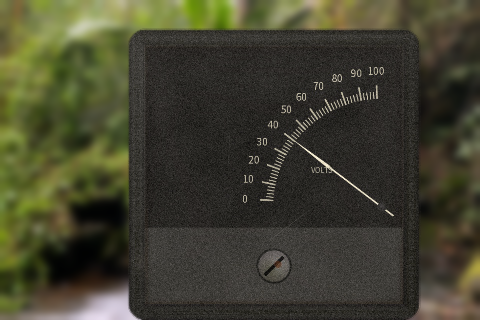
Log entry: 40 (V)
